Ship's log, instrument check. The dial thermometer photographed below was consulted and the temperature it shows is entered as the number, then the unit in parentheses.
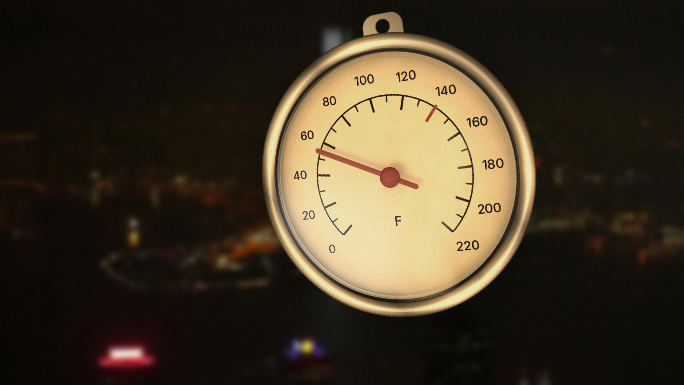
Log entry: 55 (°F)
